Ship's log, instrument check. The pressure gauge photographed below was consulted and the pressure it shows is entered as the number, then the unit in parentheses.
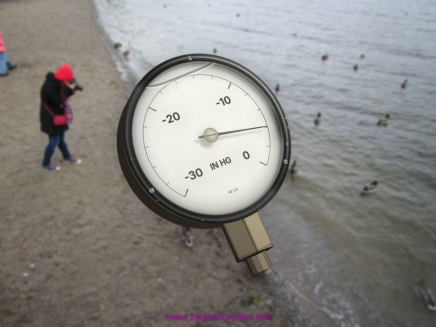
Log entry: -4 (inHg)
